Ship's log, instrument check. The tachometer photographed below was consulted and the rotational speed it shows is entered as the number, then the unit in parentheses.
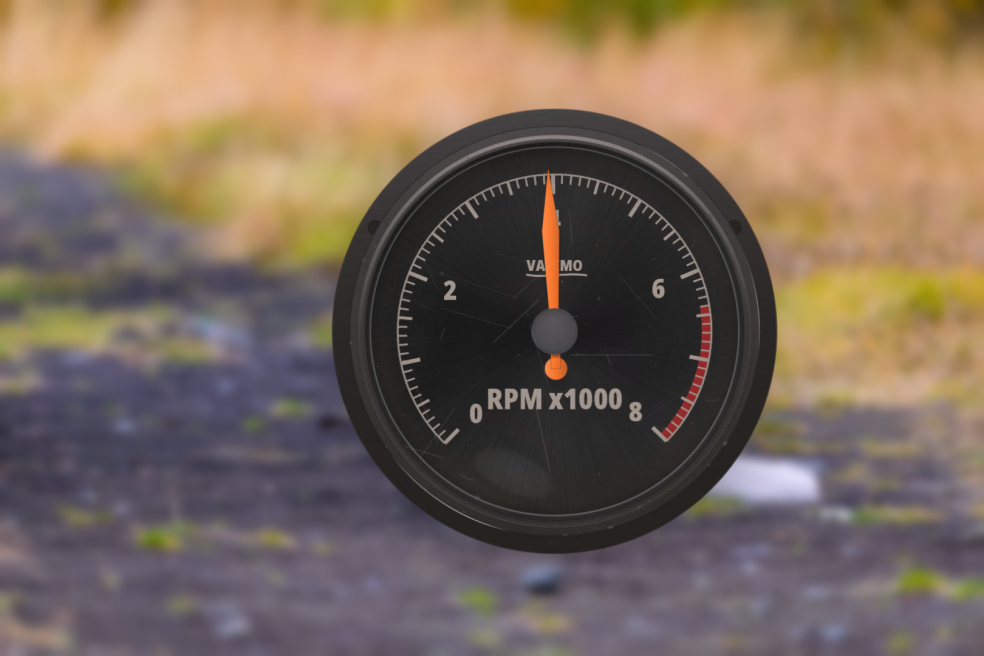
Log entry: 3950 (rpm)
